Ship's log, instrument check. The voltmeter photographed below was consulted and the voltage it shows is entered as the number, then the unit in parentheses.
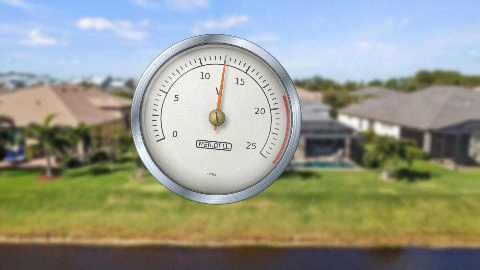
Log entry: 12.5 (V)
